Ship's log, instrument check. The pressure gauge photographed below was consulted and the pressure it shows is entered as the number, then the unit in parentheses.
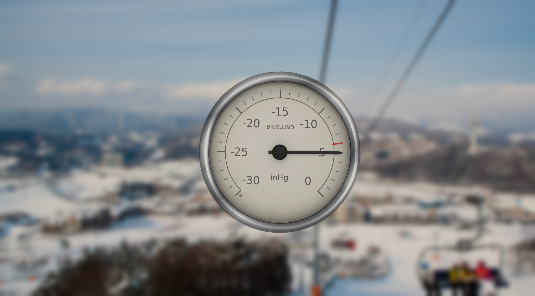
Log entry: -5 (inHg)
